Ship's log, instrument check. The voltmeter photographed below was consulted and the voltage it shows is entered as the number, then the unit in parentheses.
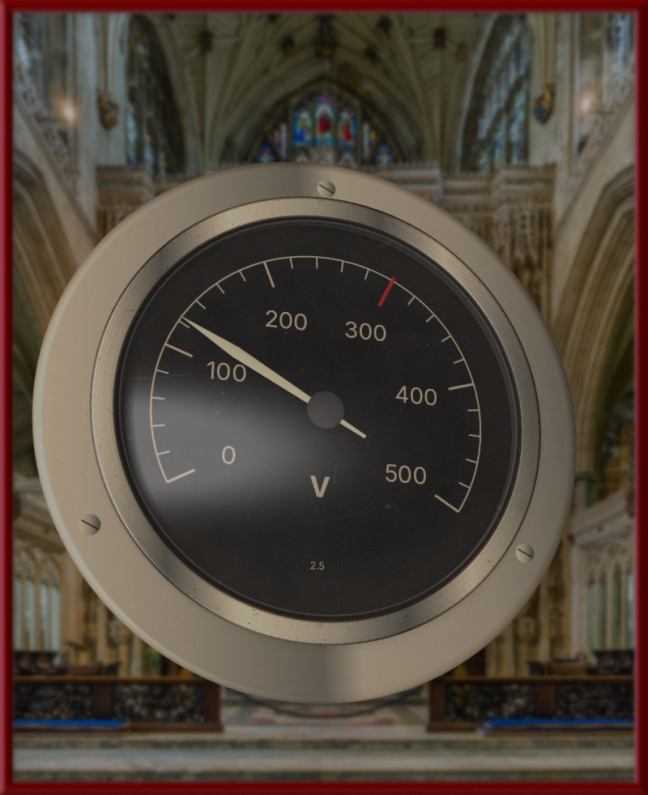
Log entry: 120 (V)
